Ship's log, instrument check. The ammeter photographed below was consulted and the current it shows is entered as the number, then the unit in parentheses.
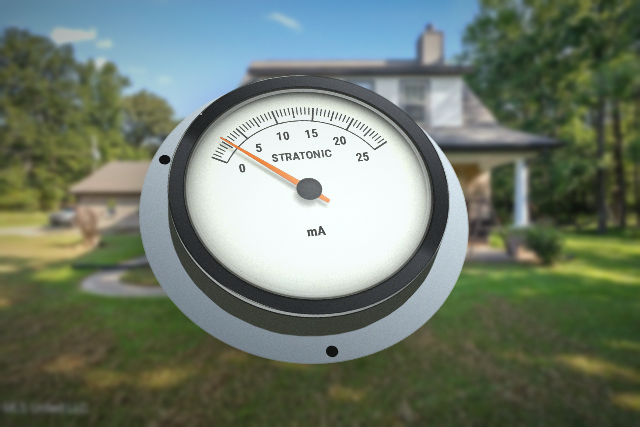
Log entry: 2.5 (mA)
